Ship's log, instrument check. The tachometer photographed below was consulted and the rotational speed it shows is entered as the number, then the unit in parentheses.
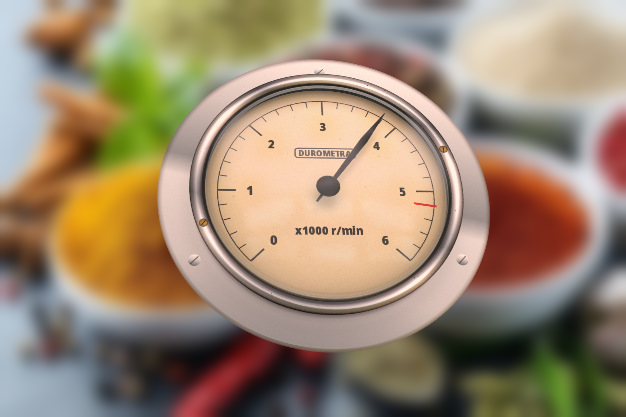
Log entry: 3800 (rpm)
